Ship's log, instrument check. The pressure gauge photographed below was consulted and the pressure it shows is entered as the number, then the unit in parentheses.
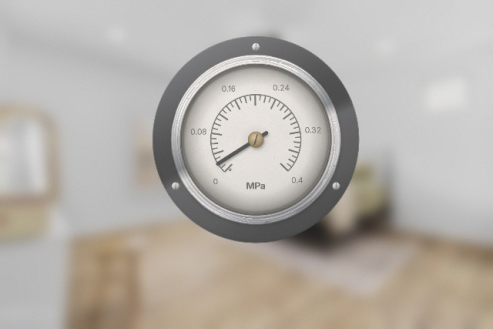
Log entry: 0.02 (MPa)
